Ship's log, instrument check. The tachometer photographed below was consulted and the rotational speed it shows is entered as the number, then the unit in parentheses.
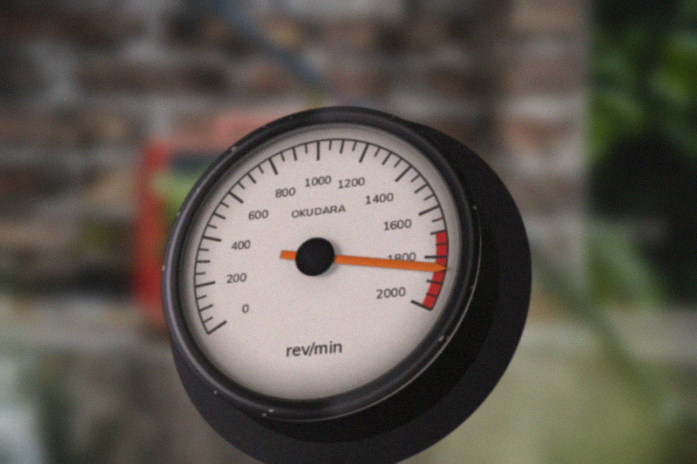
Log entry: 1850 (rpm)
